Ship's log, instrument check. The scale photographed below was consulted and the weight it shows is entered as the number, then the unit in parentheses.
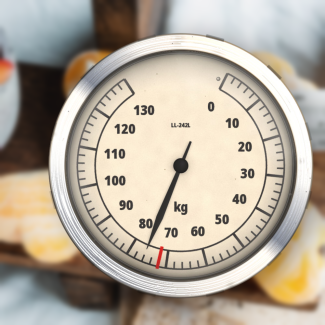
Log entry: 76 (kg)
